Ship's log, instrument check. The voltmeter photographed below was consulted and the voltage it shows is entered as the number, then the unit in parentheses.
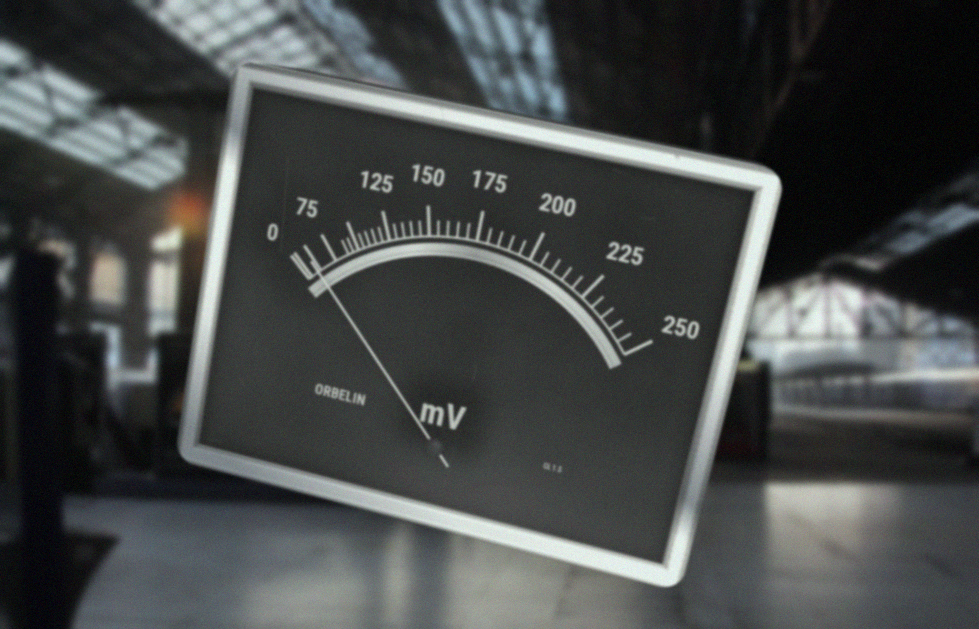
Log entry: 50 (mV)
